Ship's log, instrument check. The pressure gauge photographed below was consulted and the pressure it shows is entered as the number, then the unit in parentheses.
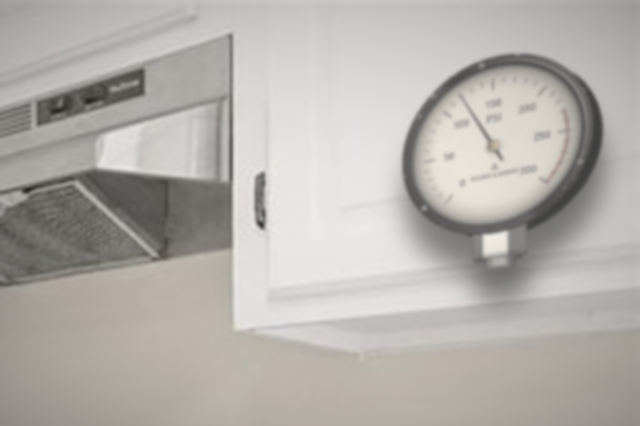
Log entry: 120 (psi)
